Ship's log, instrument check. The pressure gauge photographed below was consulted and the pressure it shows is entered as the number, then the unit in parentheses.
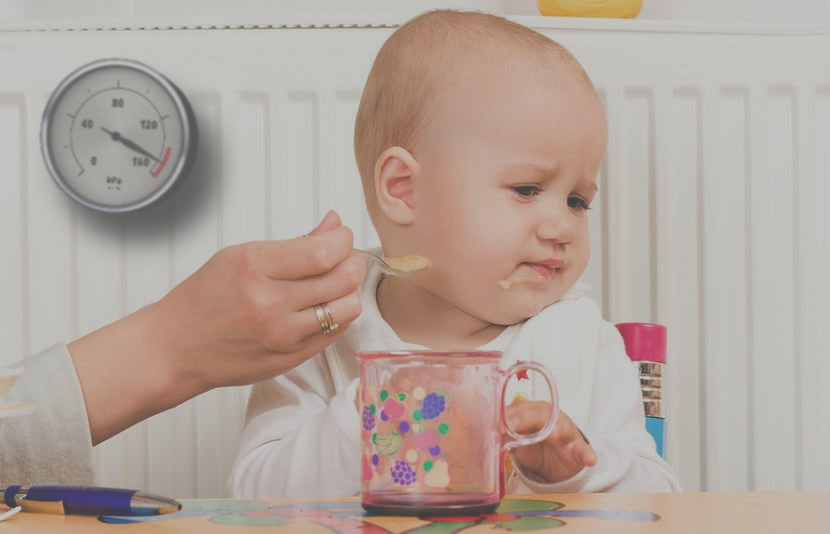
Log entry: 150 (kPa)
